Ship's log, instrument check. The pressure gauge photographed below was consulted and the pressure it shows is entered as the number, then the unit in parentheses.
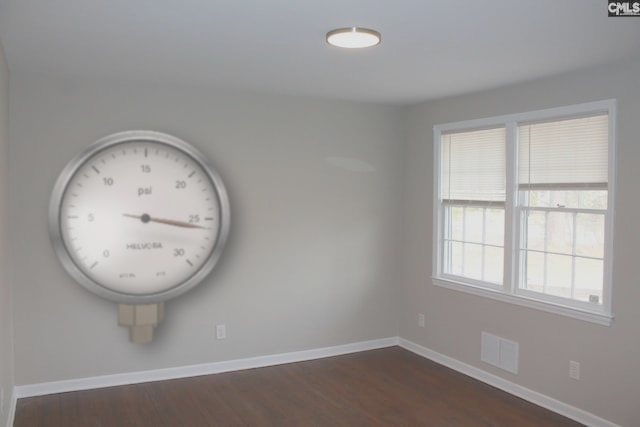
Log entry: 26 (psi)
